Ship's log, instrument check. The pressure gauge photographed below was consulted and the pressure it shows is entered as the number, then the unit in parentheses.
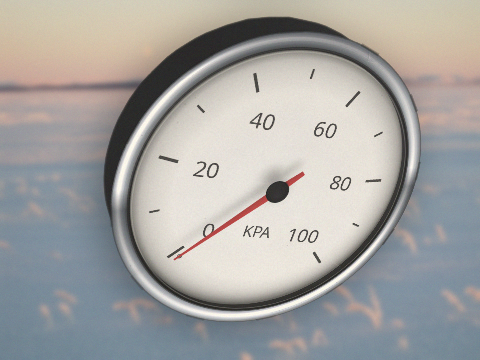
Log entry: 0 (kPa)
